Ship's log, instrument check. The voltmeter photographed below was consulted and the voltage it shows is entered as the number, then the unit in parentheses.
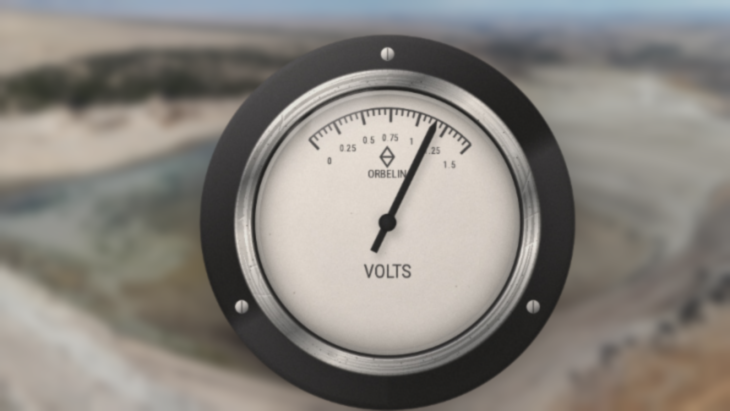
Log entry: 1.15 (V)
